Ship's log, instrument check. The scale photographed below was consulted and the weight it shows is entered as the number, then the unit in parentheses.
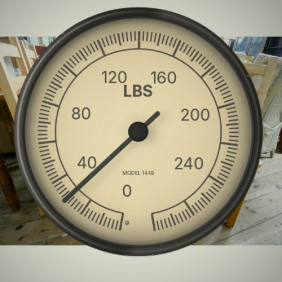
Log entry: 30 (lb)
